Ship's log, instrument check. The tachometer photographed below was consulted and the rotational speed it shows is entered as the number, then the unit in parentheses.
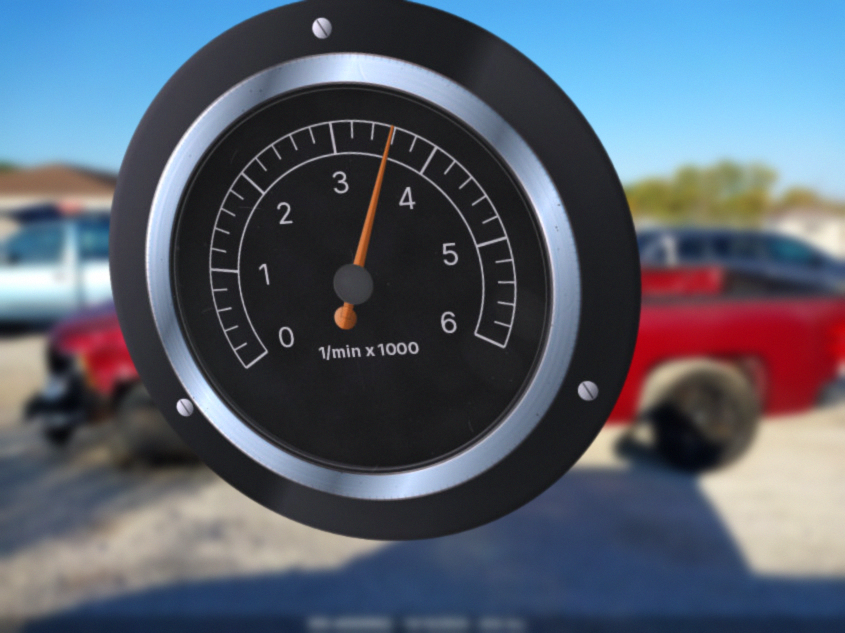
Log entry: 3600 (rpm)
